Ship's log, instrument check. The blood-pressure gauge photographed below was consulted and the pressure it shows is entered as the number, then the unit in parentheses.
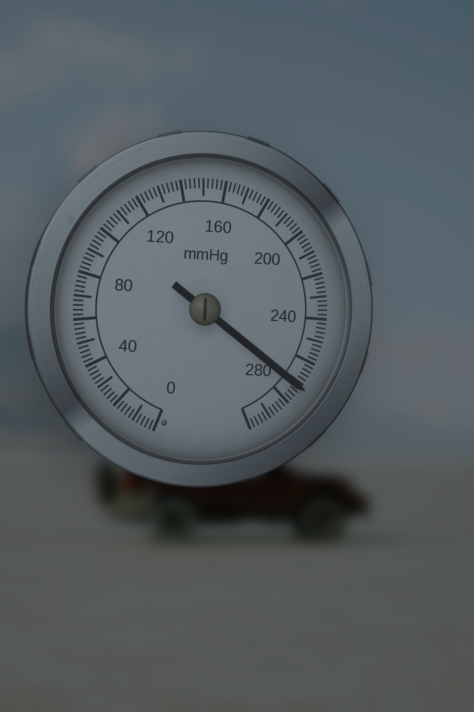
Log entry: 272 (mmHg)
